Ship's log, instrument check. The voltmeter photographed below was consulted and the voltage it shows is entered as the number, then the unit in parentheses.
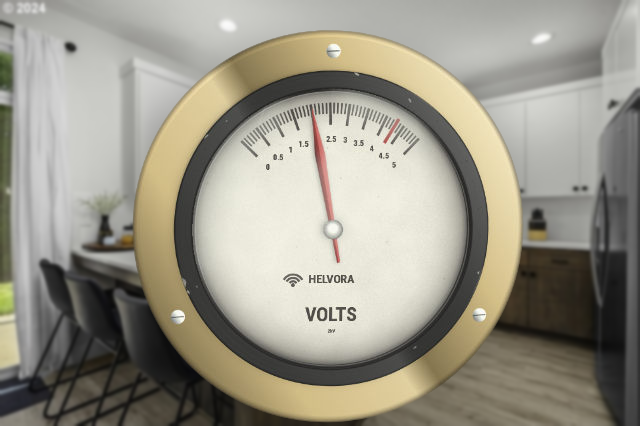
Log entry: 2 (V)
